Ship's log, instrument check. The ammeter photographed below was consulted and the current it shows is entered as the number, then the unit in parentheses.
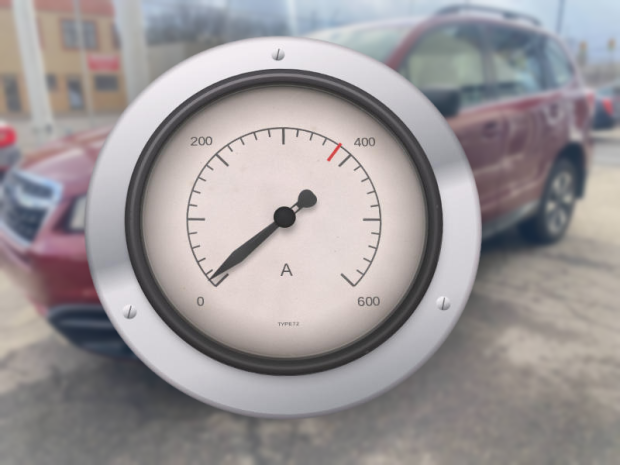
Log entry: 10 (A)
